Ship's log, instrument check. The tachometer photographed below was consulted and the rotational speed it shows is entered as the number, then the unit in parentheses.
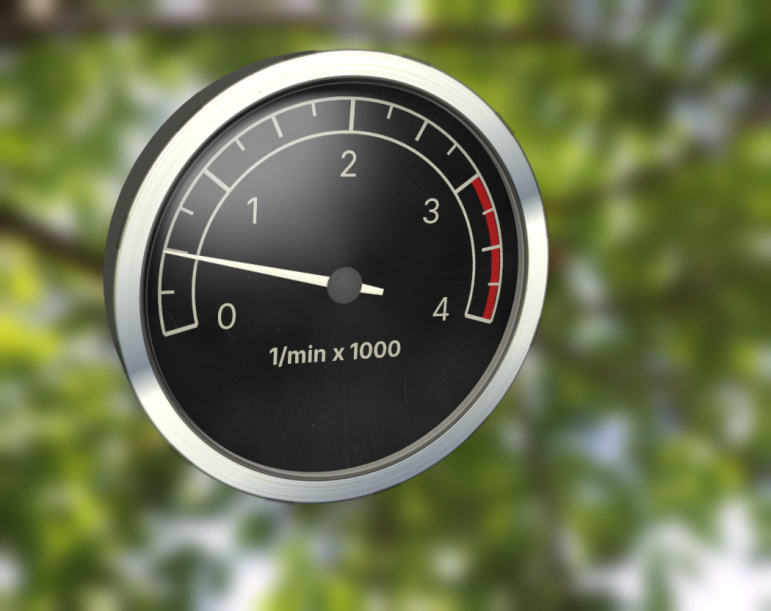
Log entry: 500 (rpm)
